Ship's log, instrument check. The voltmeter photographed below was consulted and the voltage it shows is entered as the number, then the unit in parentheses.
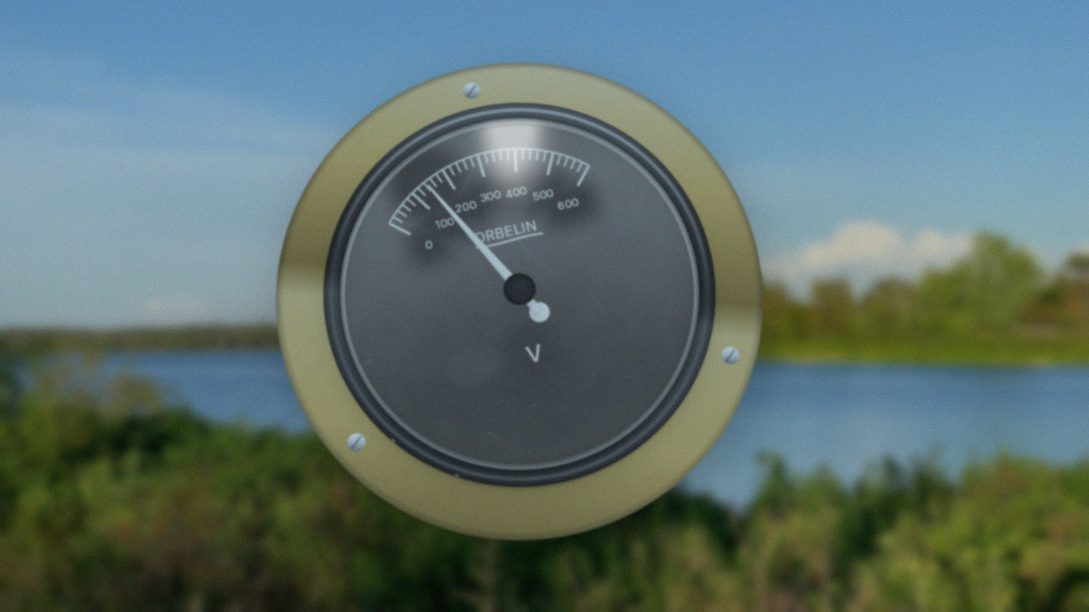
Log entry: 140 (V)
